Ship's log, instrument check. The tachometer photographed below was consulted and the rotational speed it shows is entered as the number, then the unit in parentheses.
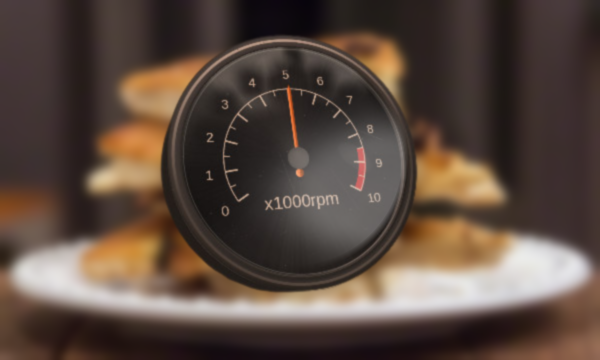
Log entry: 5000 (rpm)
